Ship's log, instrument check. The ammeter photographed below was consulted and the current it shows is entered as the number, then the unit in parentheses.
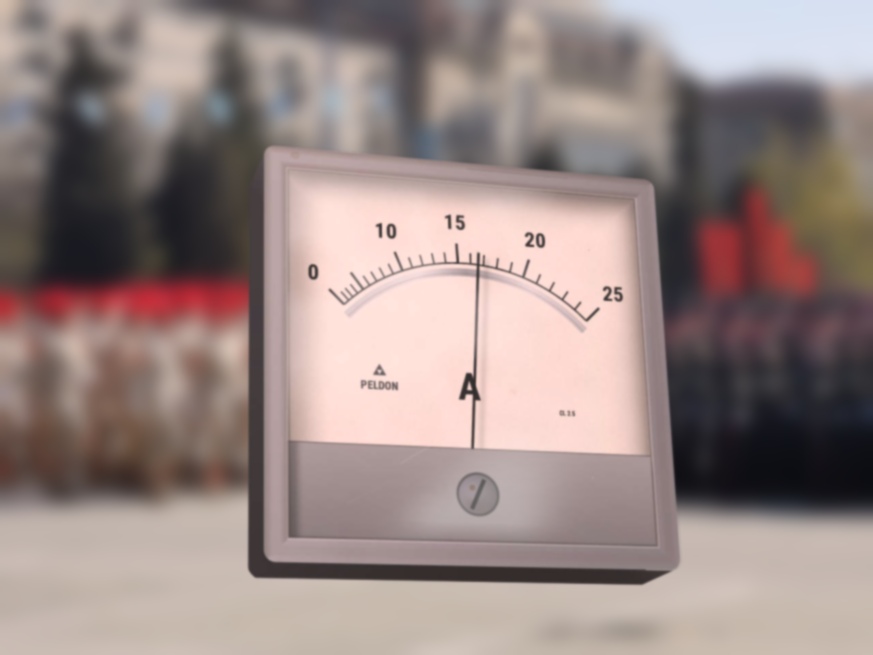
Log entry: 16.5 (A)
